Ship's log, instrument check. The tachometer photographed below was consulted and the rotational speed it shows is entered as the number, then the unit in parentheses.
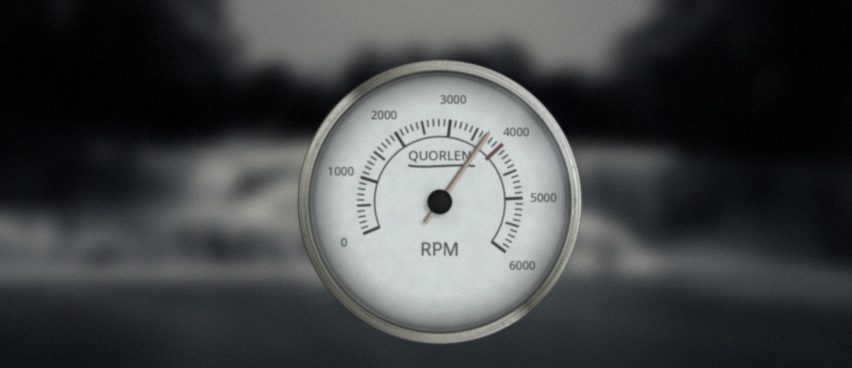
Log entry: 3700 (rpm)
